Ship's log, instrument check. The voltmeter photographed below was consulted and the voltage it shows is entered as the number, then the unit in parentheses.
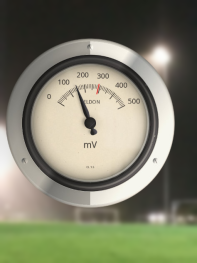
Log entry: 150 (mV)
